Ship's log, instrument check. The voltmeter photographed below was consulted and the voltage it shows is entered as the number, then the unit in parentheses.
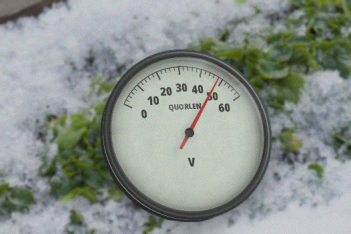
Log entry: 48 (V)
